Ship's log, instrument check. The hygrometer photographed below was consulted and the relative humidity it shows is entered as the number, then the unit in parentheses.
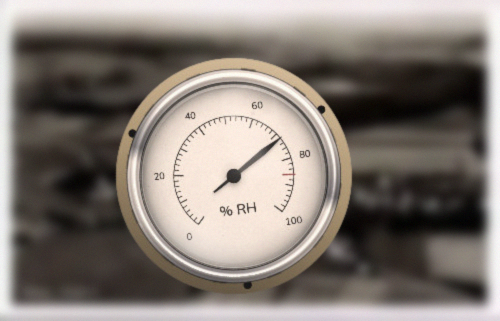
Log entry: 72 (%)
